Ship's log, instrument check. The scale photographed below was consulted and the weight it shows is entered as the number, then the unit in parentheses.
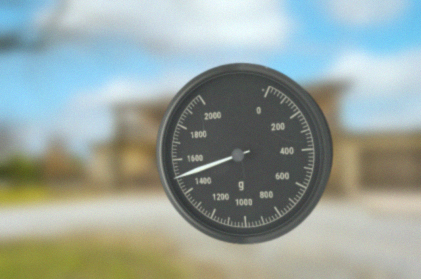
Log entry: 1500 (g)
